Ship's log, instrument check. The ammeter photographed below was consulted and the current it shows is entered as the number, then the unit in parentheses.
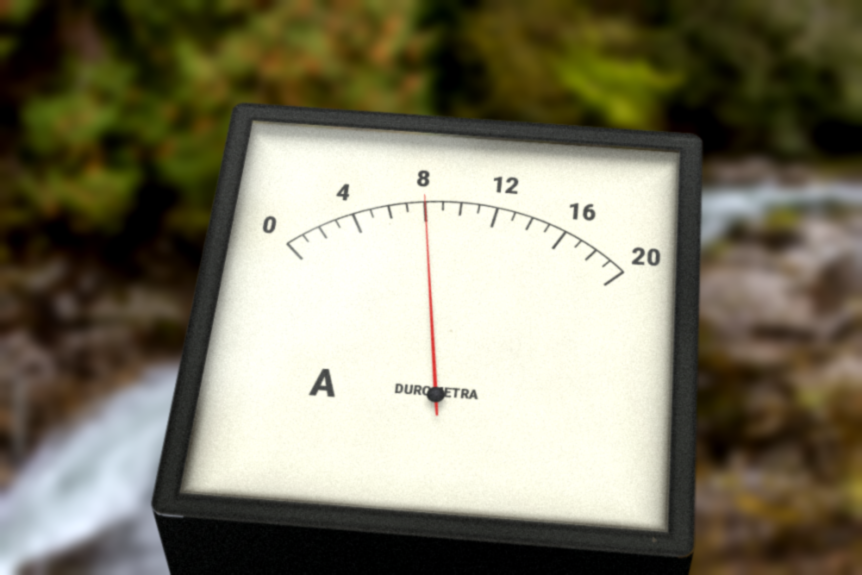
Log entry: 8 (A)
